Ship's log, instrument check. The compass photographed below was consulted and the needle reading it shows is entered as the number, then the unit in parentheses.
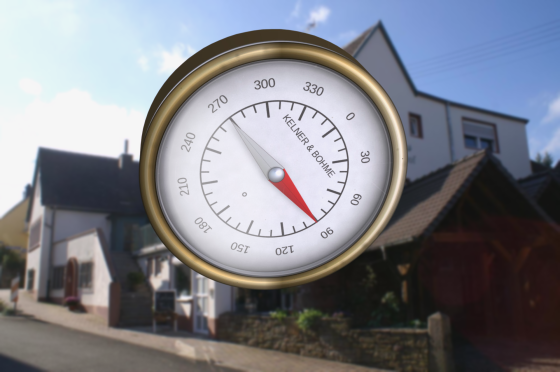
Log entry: 90 (°)
